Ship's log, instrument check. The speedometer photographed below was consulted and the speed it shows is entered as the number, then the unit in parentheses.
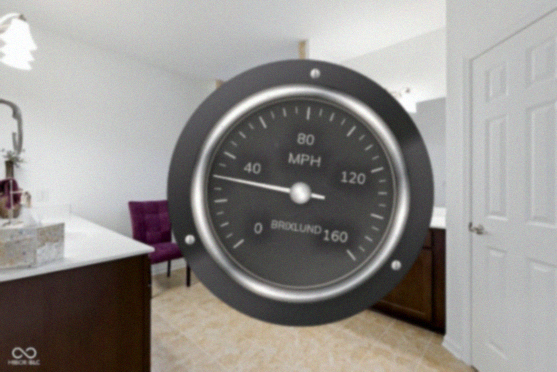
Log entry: 30 (mph)
